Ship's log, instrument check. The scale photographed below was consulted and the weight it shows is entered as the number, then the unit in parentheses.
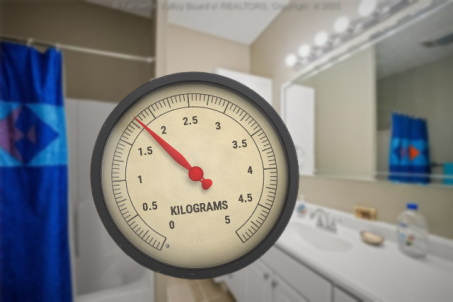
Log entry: 1.8 (kg)
